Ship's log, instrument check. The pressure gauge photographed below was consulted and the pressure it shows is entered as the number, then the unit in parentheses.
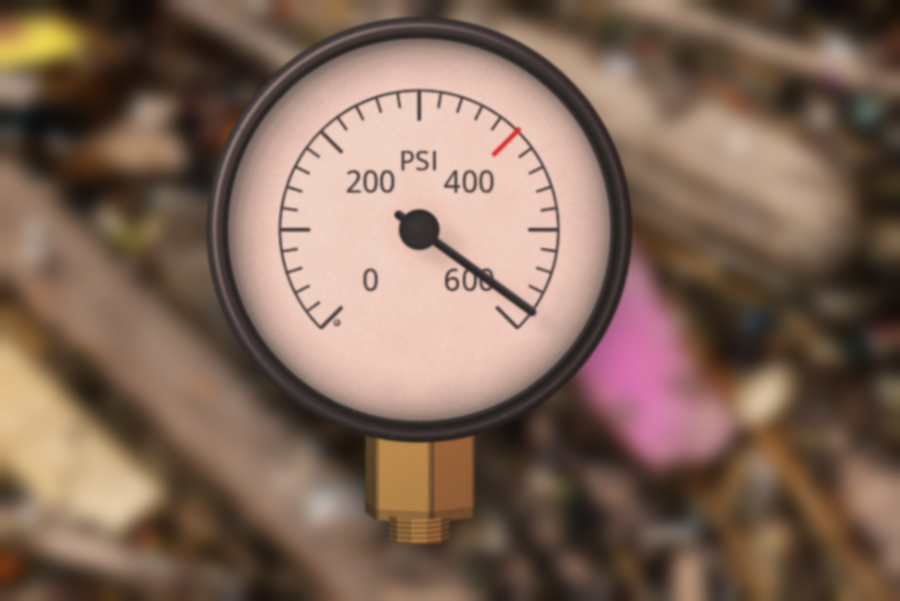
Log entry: 580 (psi)
